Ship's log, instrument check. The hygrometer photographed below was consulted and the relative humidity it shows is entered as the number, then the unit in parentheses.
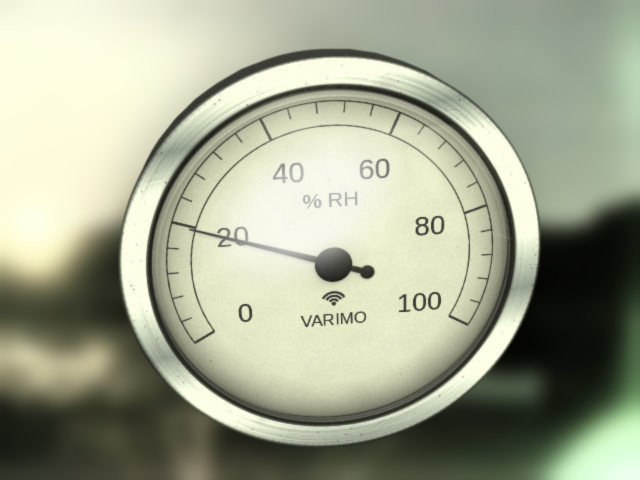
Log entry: 20 (%)
